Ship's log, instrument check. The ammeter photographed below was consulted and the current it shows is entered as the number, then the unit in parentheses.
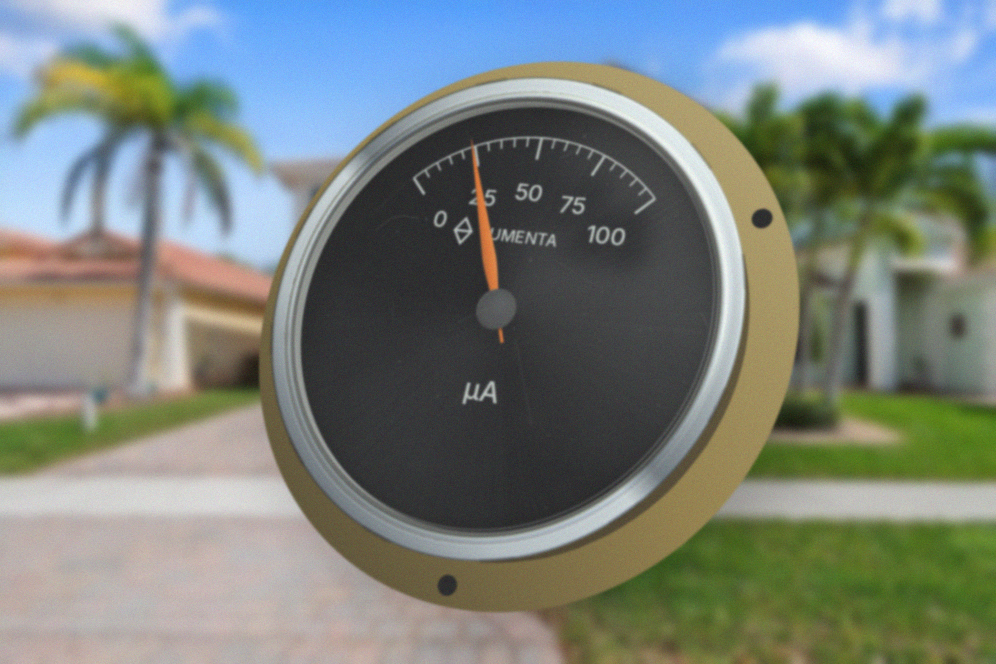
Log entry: 25 (µA)
